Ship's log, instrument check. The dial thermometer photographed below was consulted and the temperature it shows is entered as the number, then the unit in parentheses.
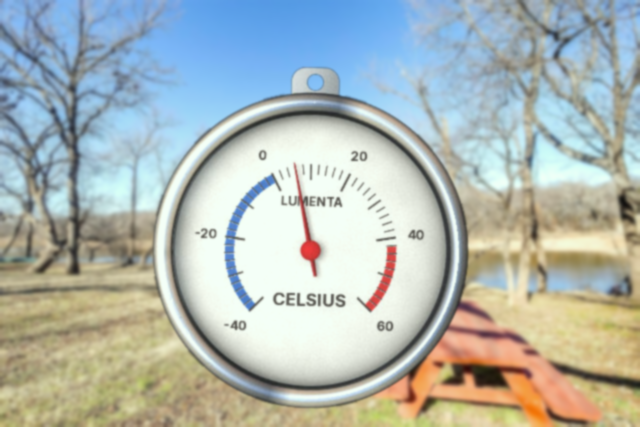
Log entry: 6 (°C)
